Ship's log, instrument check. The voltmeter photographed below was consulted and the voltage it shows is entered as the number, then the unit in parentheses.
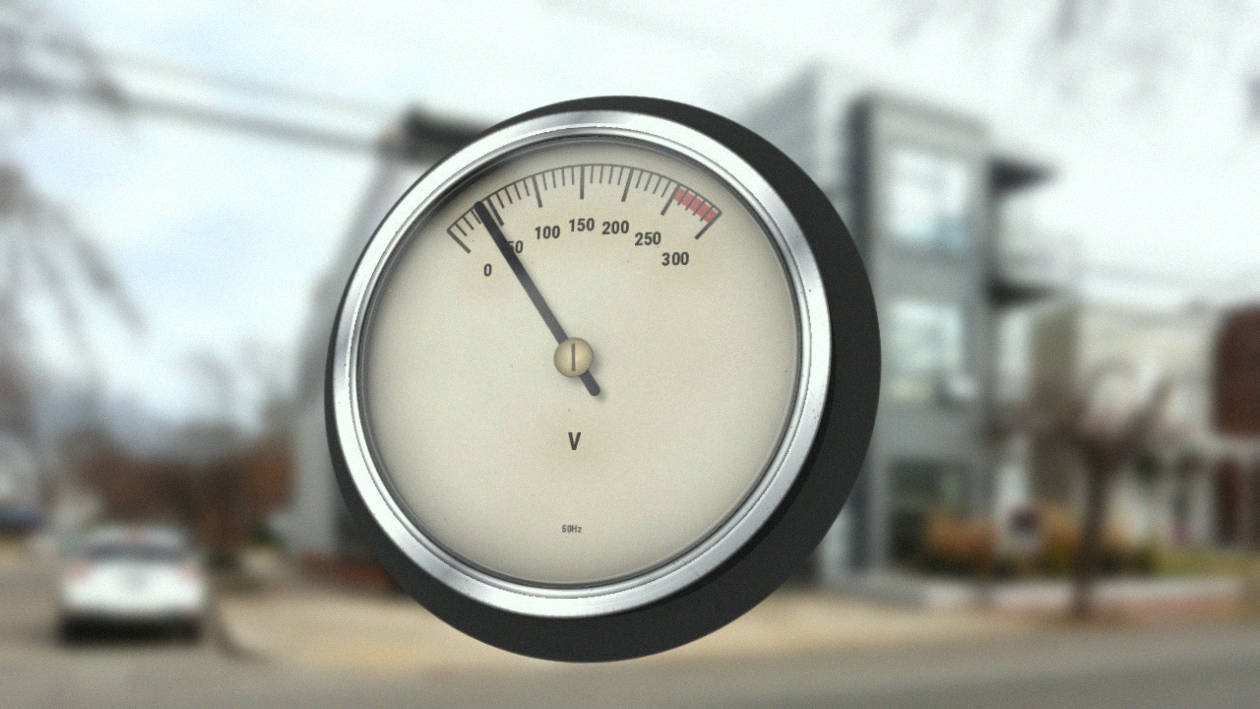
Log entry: 40 (V)
